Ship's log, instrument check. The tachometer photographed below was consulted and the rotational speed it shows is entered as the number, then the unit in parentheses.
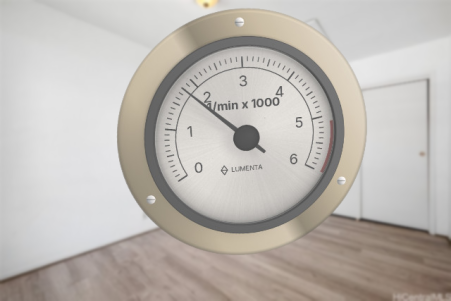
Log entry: 1800 (rpm)
